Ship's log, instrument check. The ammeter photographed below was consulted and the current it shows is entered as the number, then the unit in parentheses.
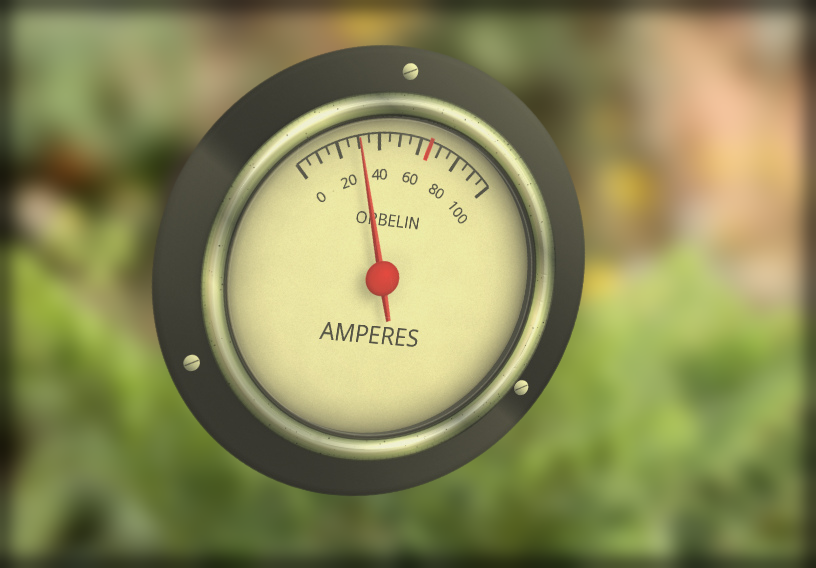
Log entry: 30 (A)
